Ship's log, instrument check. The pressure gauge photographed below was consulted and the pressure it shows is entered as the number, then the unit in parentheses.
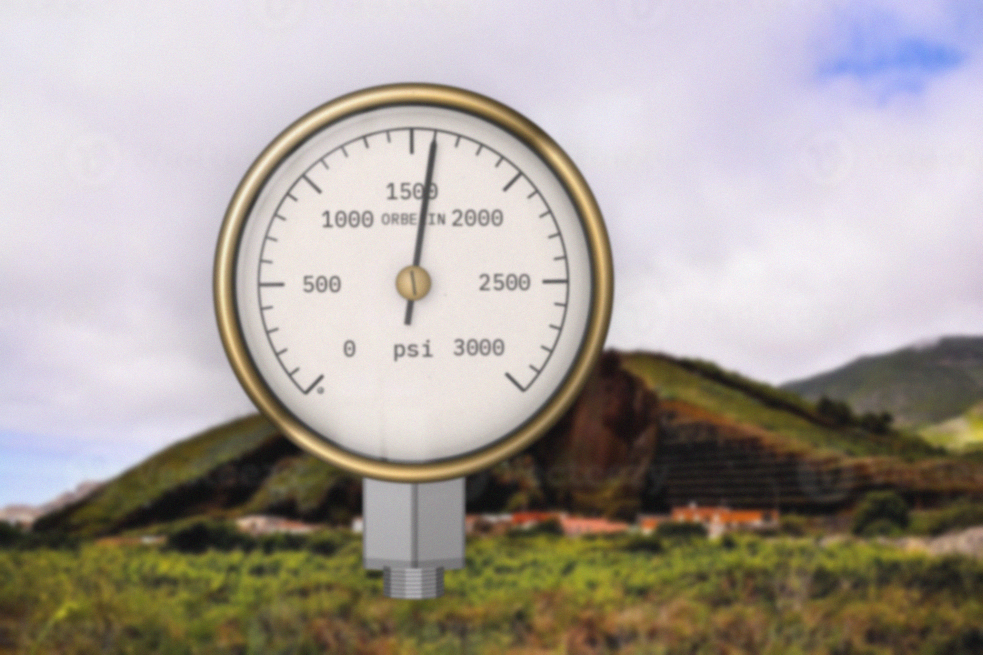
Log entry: 1600 (psi)
